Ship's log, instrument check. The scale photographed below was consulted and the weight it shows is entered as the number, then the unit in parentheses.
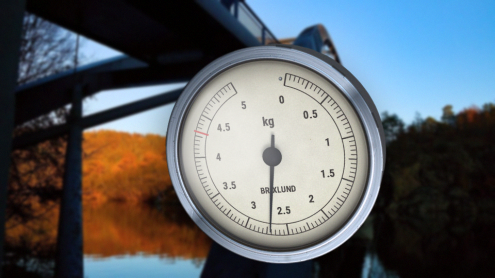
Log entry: 2.7 (kg)
